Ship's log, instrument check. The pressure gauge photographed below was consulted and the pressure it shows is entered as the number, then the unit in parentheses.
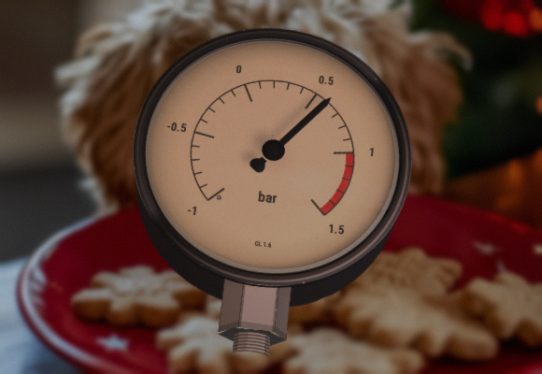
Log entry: 0.6 (bar)
